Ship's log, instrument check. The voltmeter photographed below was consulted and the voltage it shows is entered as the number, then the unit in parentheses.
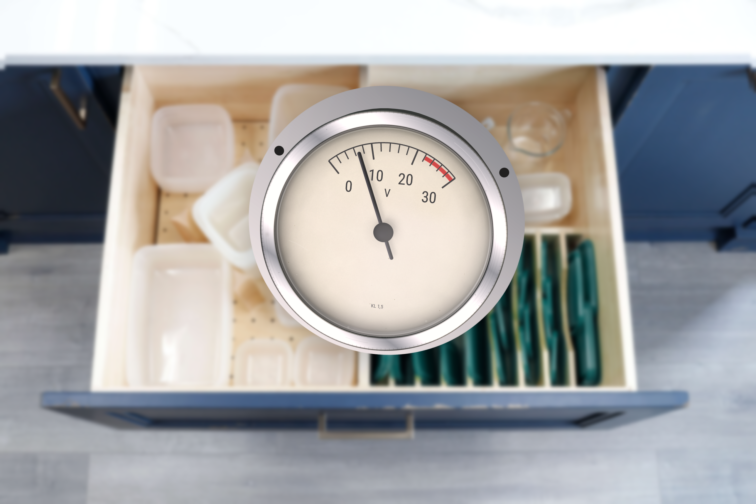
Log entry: 7 (V)
